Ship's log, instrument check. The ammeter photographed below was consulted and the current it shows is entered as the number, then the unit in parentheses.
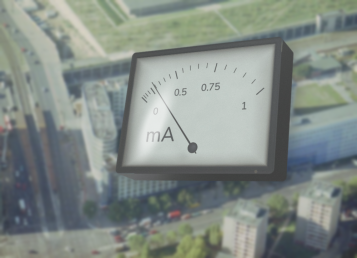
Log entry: 0.3 (mA)
